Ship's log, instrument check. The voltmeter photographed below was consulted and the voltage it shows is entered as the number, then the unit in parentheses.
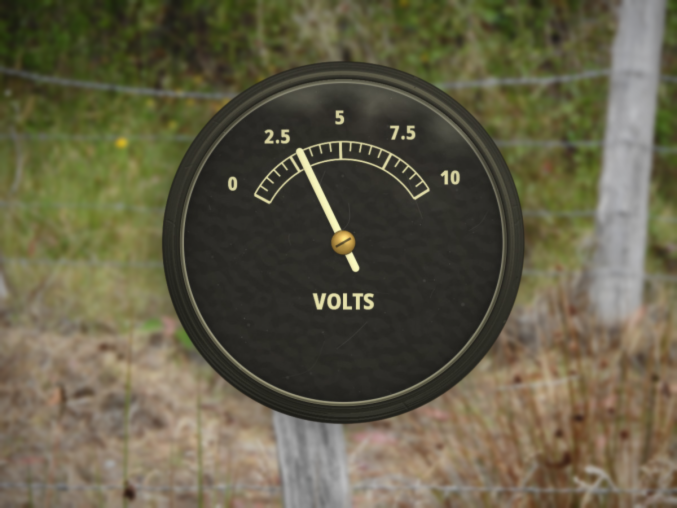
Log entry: 3 (V)
